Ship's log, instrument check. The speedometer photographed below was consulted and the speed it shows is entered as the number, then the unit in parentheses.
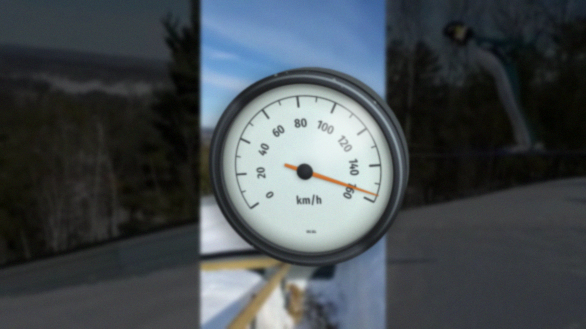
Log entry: 155 (km/h)
